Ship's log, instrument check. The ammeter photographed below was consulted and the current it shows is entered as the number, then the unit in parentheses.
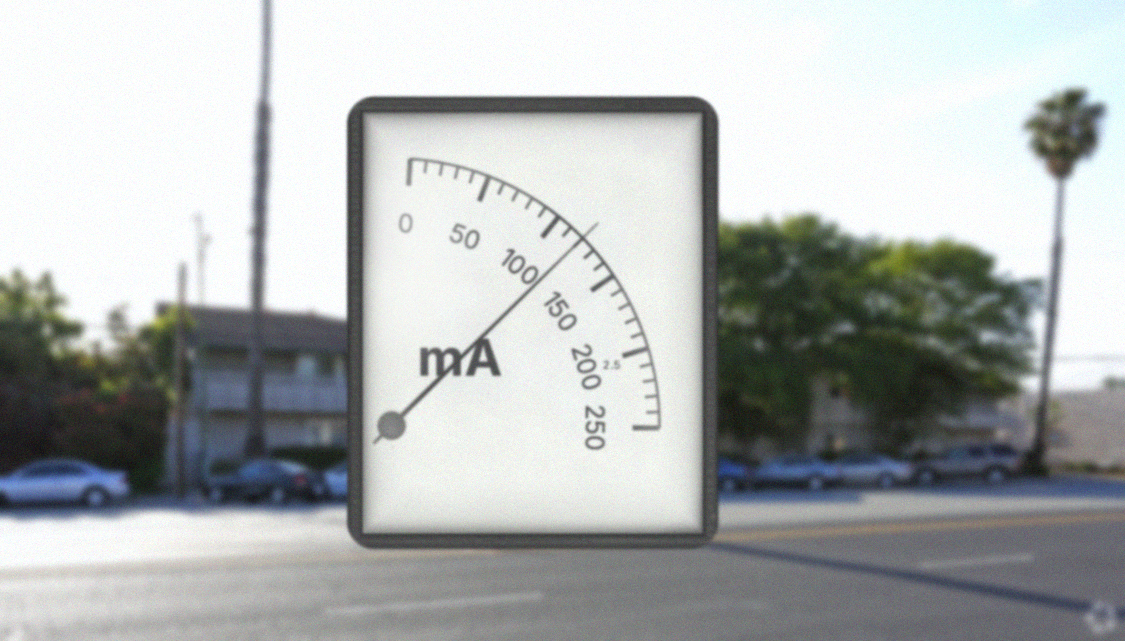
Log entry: 120 (mA)
